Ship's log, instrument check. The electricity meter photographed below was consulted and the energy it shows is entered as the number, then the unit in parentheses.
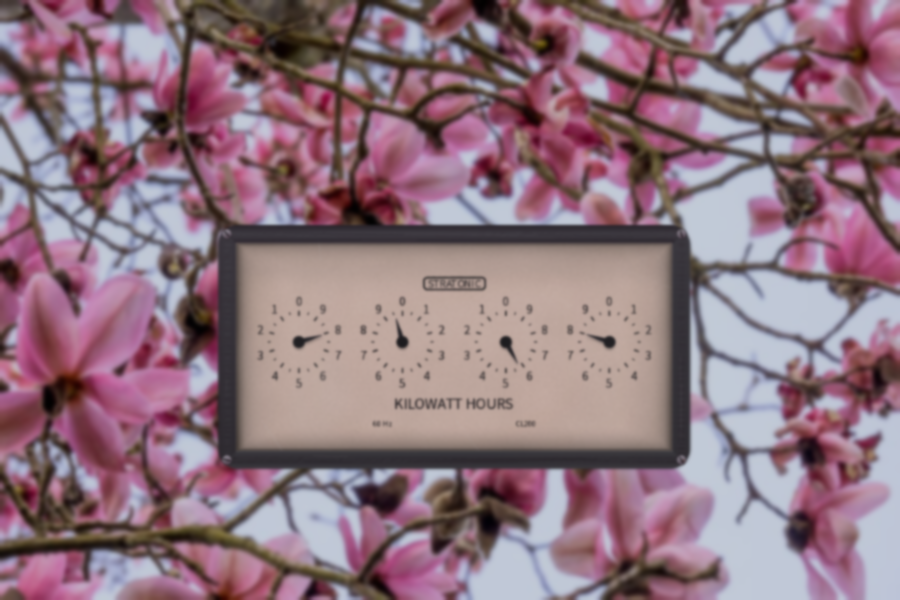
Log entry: 7958 (kWh)
